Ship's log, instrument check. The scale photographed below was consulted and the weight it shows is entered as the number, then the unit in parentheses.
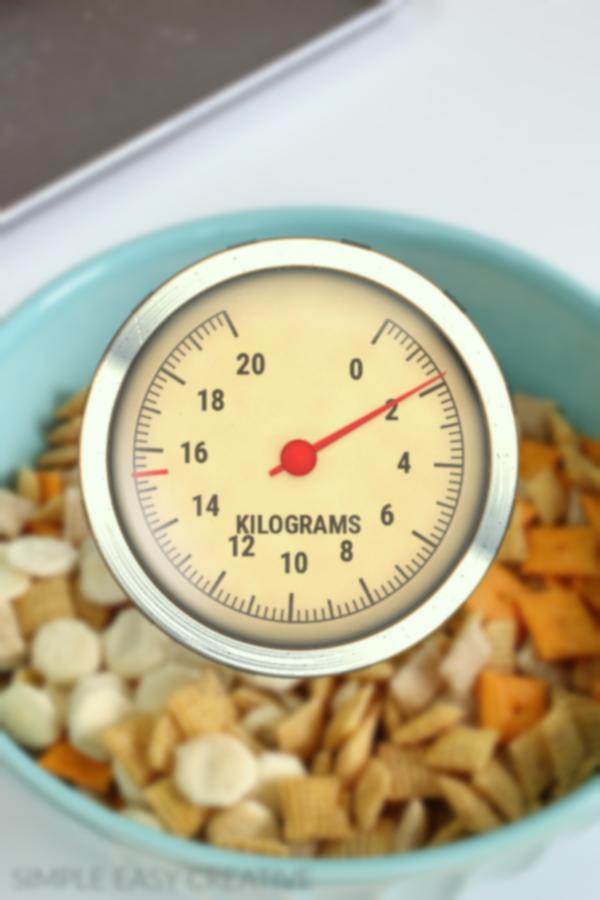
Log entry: 1.8 (kg)
